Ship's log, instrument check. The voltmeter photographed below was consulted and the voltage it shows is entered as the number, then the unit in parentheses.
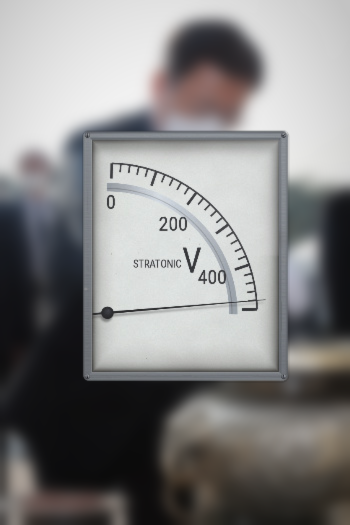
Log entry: 480 (V)
